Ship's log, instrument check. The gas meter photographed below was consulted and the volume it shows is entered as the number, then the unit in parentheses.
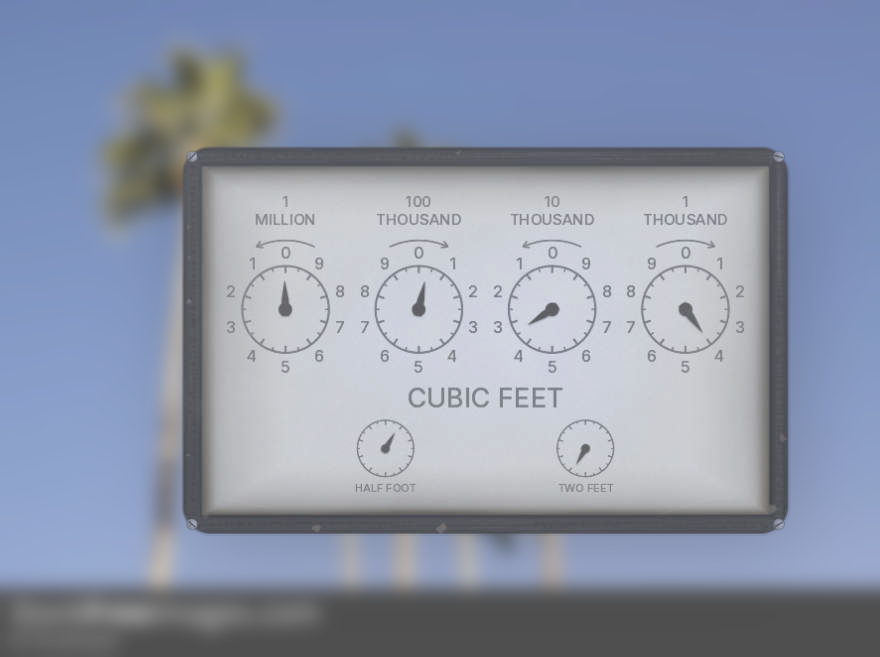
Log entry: 3400 (ft³)
